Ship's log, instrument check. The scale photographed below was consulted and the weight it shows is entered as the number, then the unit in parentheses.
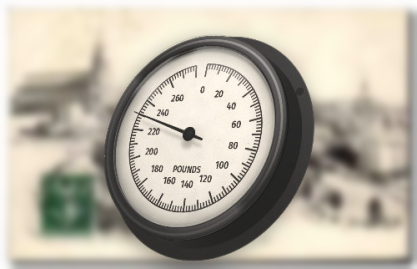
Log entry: 230 (lb)
